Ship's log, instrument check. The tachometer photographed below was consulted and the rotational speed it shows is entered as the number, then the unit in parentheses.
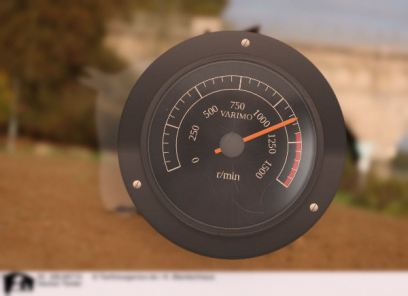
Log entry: 1125 (rpm)
